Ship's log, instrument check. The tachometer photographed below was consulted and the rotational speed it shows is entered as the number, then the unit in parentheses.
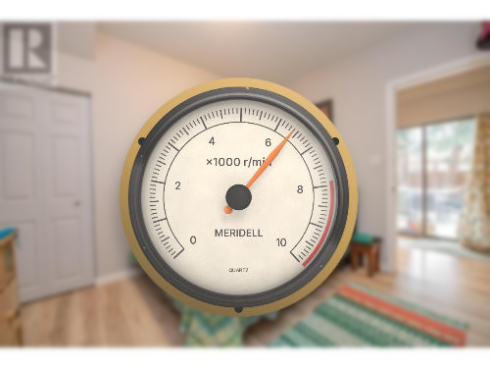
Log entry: 6400 (rpm)
